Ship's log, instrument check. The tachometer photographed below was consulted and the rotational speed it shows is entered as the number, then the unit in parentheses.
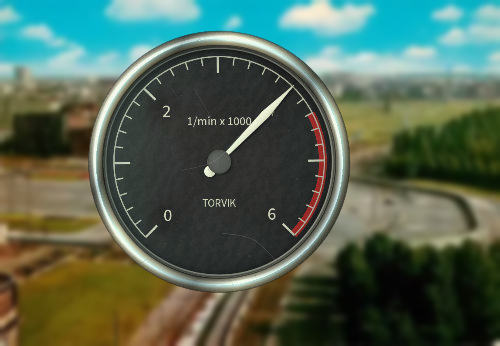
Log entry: 4000 (rpm)
